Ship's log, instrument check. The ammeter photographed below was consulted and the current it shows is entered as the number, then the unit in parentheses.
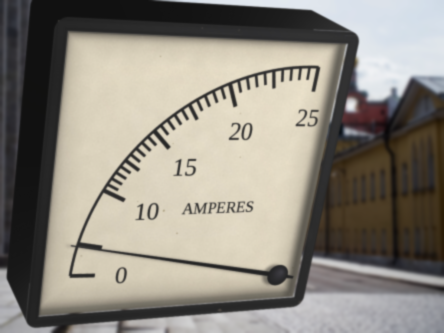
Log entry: 5 (A)
